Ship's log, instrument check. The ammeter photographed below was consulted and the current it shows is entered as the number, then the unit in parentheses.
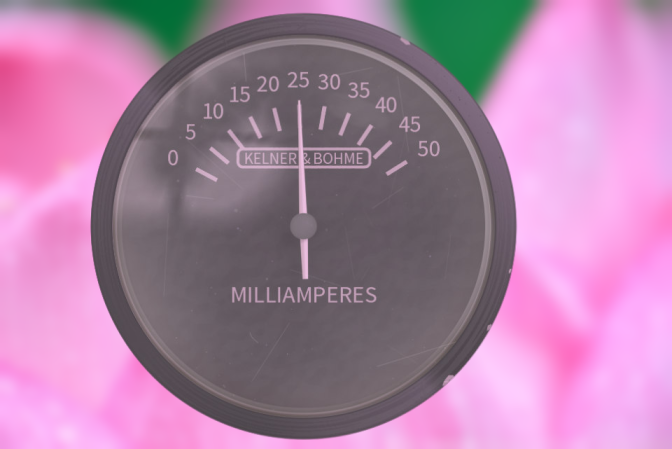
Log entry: 25 (mA)
